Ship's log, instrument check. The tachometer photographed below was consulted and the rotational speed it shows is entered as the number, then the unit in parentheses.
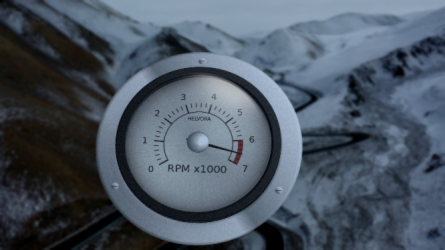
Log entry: 6600 (rpm)
